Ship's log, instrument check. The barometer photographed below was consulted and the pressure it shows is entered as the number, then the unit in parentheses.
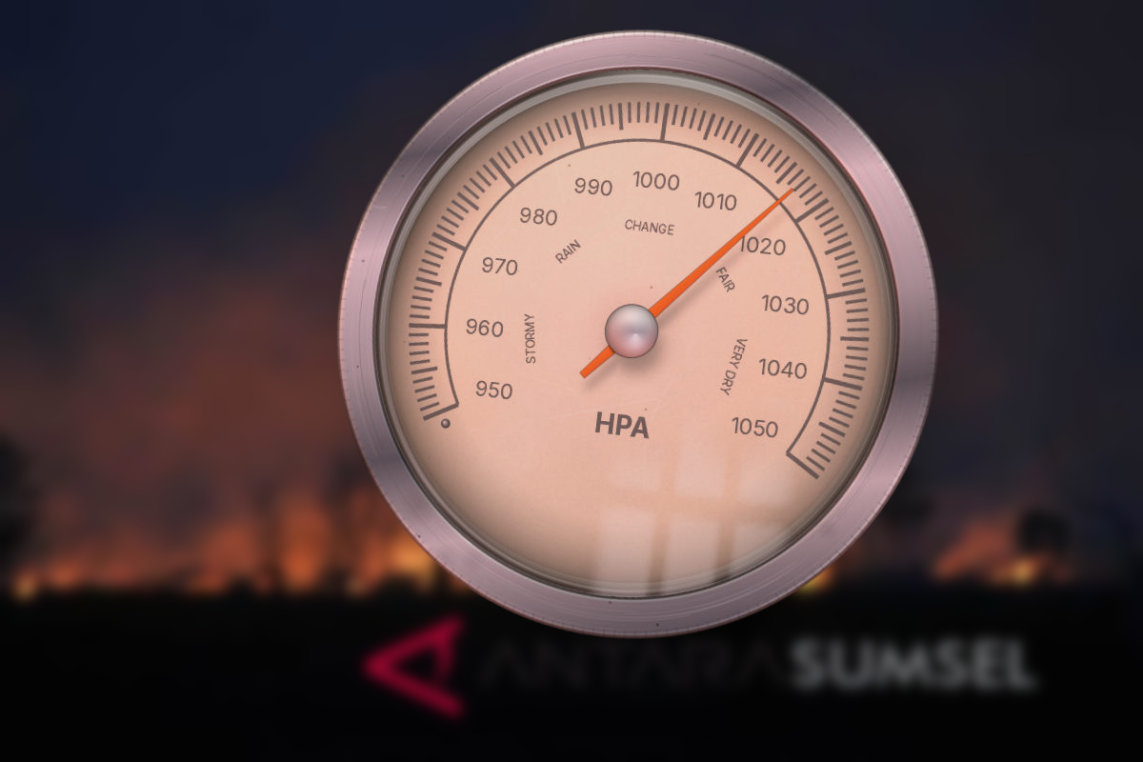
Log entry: 1017 (hPa)
